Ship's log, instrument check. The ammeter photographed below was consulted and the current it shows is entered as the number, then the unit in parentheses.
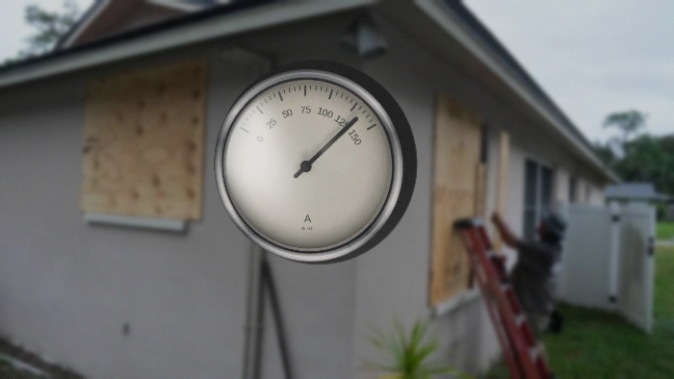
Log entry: 135 (A)
